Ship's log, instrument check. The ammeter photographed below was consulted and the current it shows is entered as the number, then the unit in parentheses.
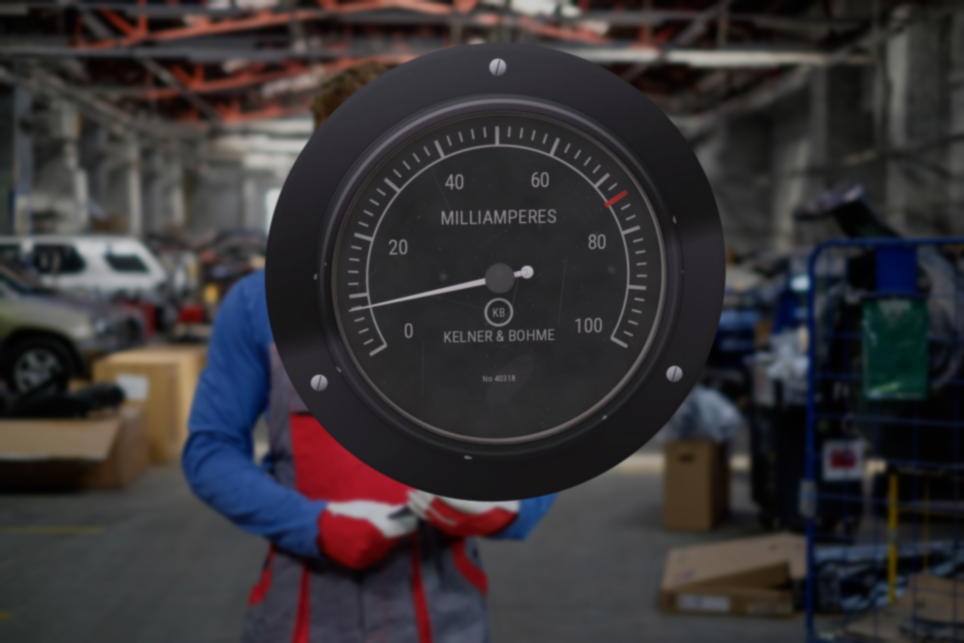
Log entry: 8 (mA)
